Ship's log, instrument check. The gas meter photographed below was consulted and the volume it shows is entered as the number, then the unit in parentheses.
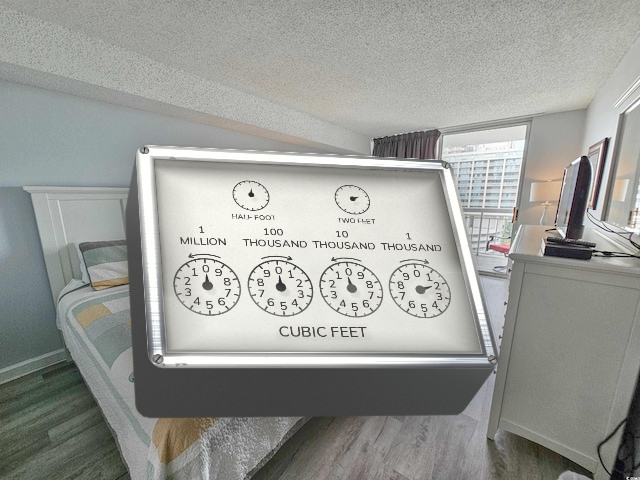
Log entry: 200 (ft³)
